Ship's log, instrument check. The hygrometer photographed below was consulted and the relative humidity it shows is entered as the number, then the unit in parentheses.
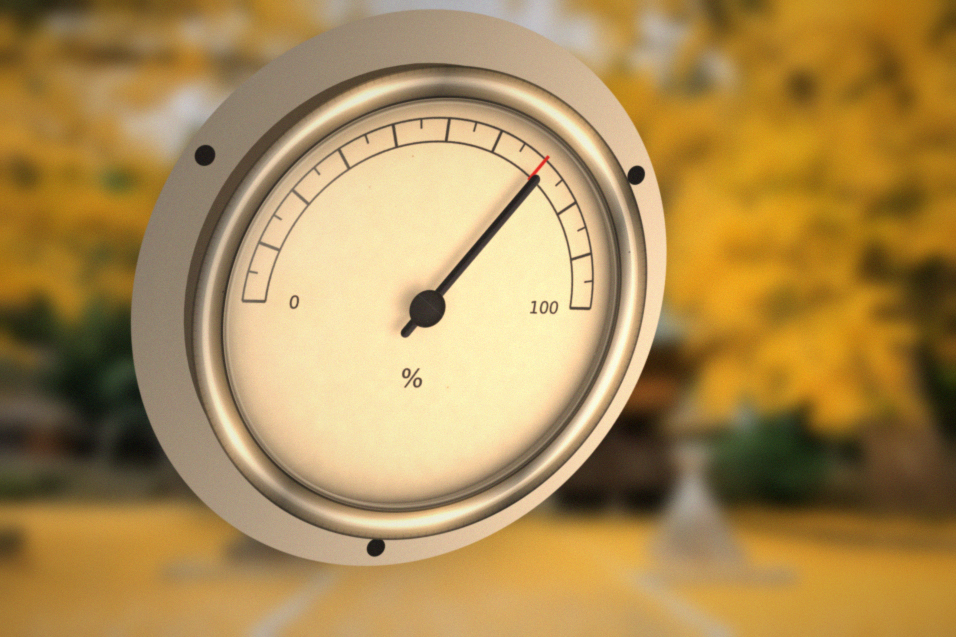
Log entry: 70 (%)
